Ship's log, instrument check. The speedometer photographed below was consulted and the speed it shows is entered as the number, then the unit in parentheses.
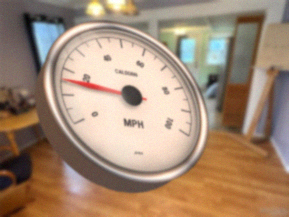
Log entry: 15 (mph)
